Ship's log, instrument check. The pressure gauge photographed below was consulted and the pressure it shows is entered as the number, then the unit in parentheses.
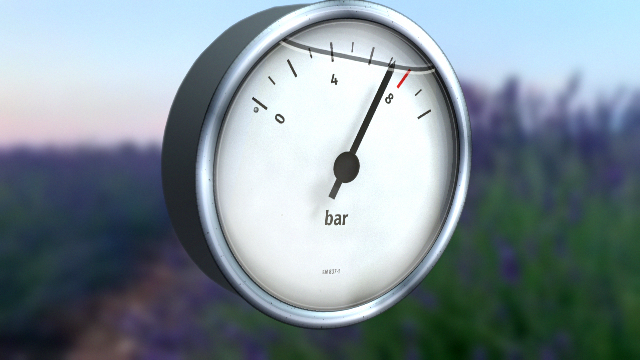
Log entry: 7 (bar)
